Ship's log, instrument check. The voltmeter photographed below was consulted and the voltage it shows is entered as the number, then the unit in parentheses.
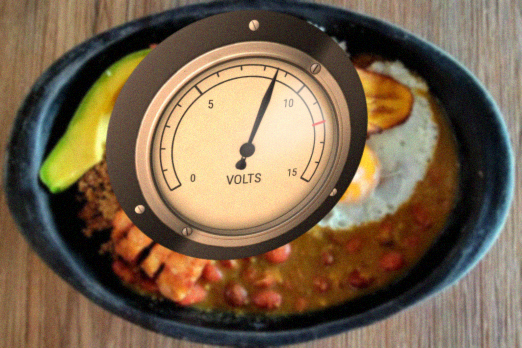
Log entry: 8.5 (V)
